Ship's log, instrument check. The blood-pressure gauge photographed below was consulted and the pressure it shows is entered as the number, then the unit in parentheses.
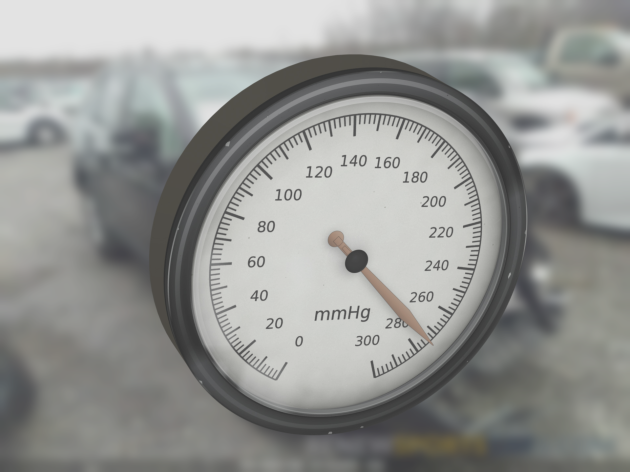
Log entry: 274 (mmHg)
